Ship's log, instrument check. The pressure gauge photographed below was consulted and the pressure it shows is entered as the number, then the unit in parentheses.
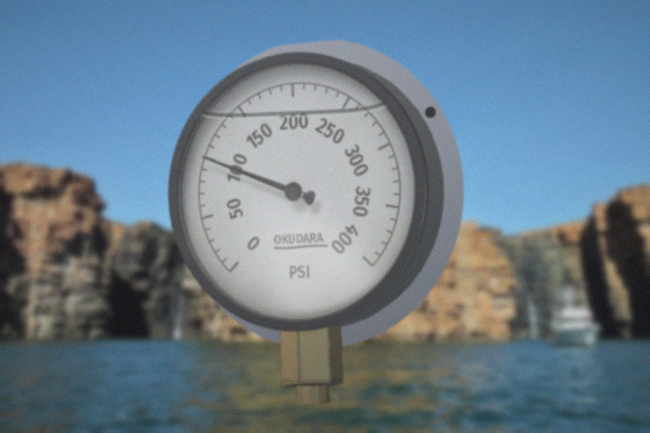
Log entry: 100 (psi)
